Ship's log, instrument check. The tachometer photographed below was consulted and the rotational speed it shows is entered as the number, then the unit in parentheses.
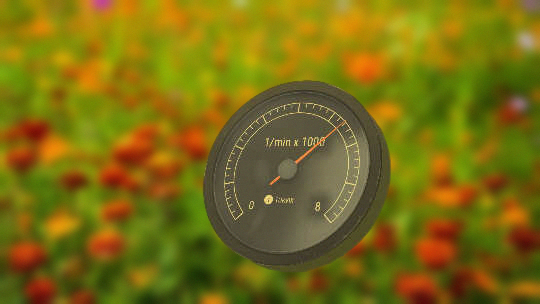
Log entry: 5400 (rpm)
